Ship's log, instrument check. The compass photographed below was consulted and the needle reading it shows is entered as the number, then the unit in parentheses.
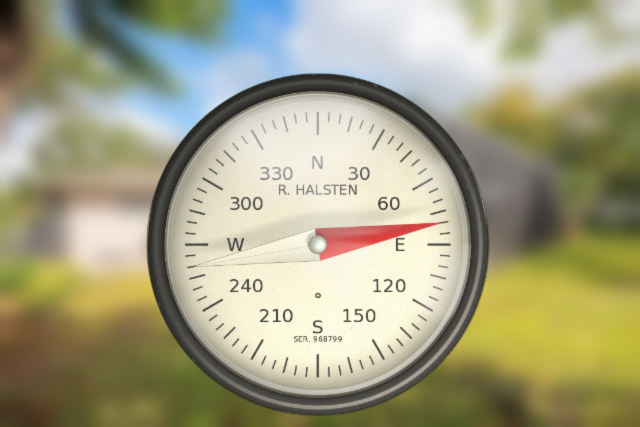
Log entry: 80 (°)
